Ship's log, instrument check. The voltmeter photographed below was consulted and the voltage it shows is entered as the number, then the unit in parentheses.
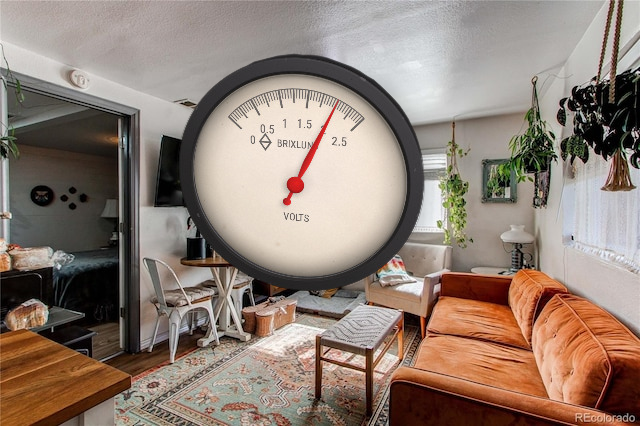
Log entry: 2 (V)
